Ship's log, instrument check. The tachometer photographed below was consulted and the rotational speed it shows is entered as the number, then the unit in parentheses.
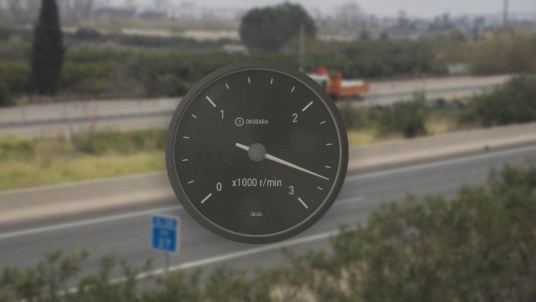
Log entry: 2700 (rpm)
